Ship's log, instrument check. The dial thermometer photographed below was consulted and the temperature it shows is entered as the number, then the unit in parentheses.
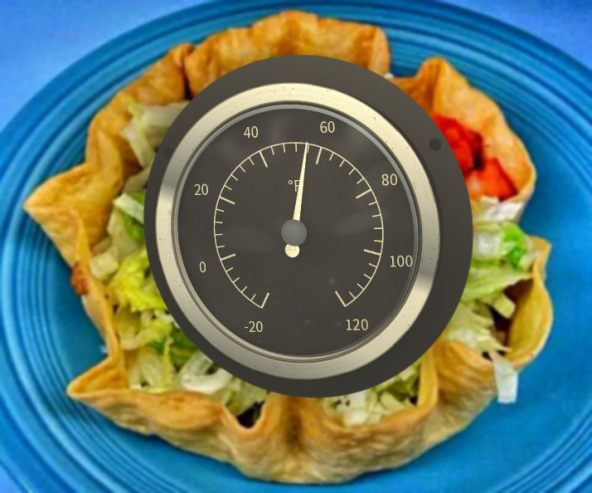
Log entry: 56 (°F)
